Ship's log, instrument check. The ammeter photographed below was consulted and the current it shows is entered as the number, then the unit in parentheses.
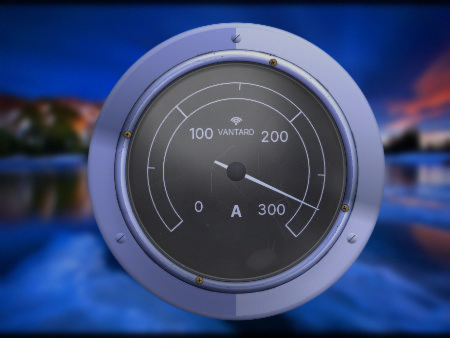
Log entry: 275 (A)
